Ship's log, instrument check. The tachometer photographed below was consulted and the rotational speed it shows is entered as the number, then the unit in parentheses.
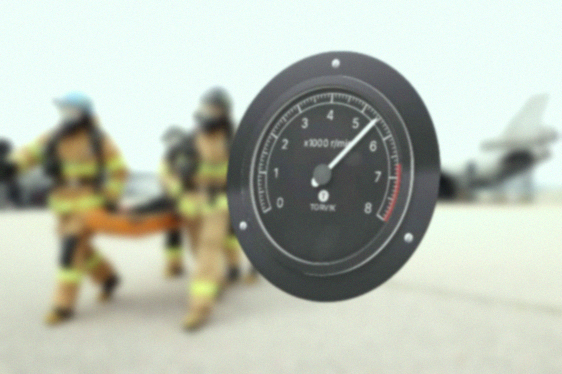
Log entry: 5500 (rpm)
